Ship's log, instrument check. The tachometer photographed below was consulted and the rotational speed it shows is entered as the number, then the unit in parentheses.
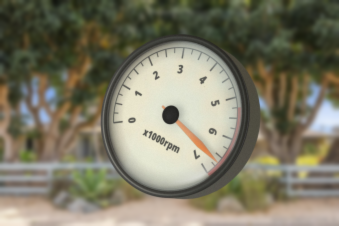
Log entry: 6625 (rpm)
